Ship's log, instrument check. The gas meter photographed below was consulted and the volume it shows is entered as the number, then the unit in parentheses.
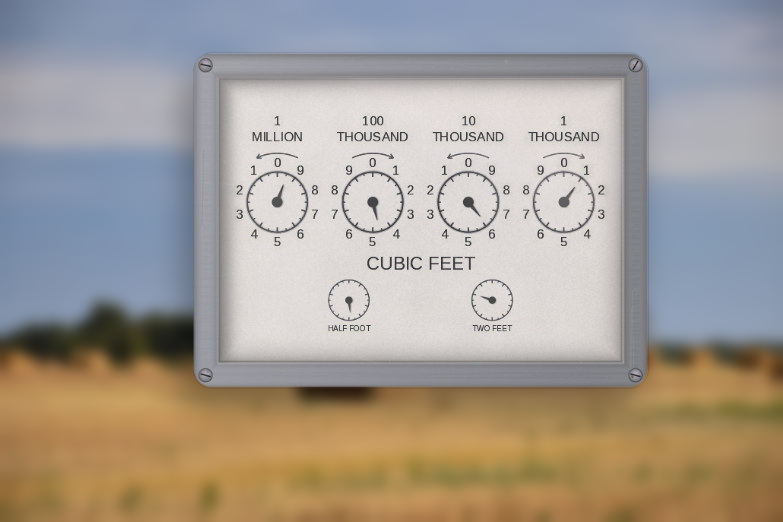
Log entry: 946100 (ft³)
